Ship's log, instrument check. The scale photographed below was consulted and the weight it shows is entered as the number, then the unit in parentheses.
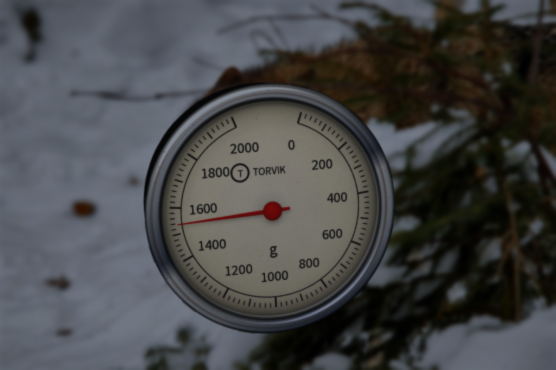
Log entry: 1540 (g)
